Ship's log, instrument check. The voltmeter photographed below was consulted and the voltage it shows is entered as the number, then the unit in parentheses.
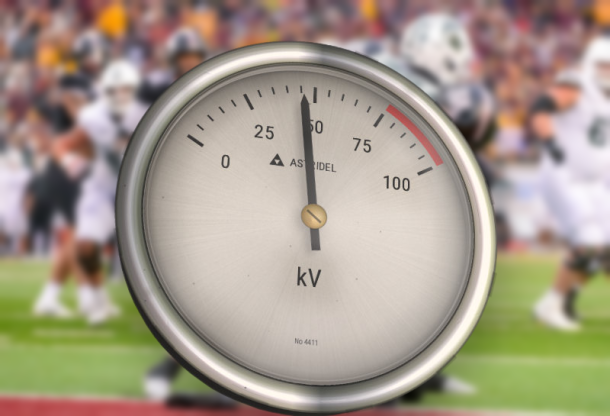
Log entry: 45 (kV)
